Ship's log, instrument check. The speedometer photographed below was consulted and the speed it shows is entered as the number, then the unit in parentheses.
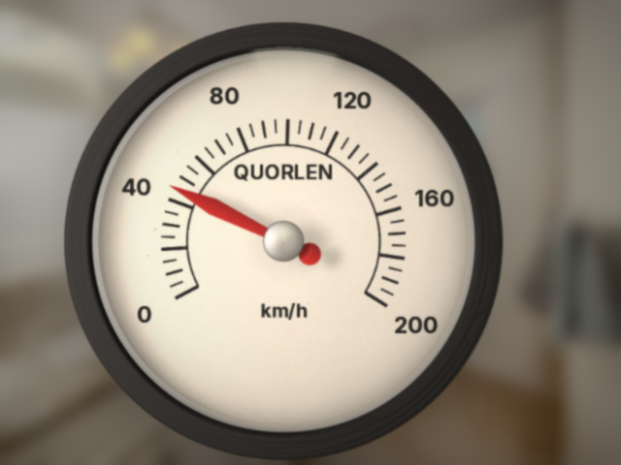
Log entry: 45 (km/h)
